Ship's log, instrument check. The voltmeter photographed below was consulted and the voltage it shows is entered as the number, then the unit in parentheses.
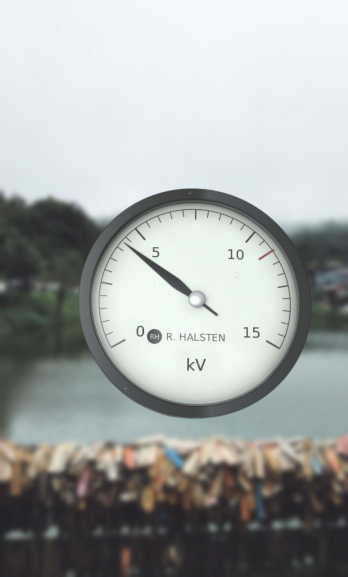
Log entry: 4.25 (kV)
